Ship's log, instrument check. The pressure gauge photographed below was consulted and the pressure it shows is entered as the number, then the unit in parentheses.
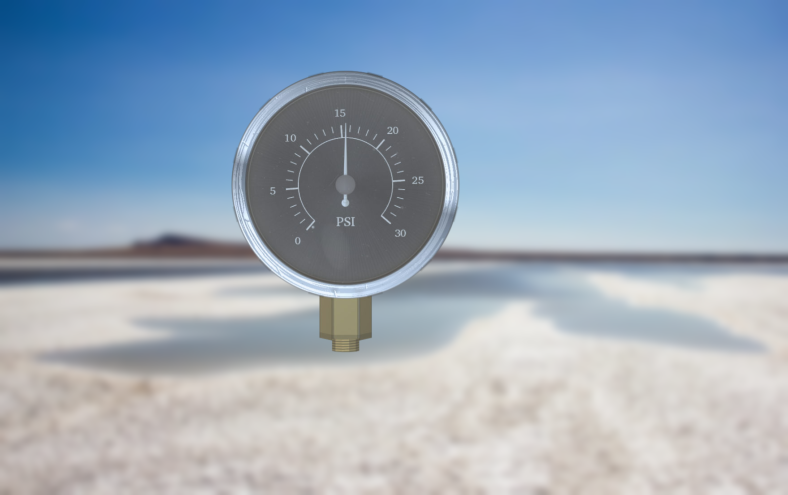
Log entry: 15.5 (psi)
